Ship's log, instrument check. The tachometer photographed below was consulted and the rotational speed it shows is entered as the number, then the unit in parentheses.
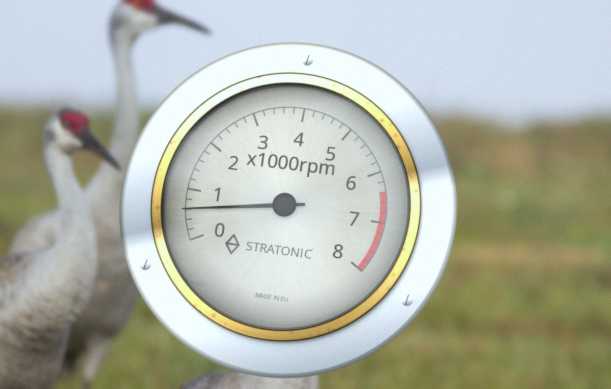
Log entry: 600 (rpm)
